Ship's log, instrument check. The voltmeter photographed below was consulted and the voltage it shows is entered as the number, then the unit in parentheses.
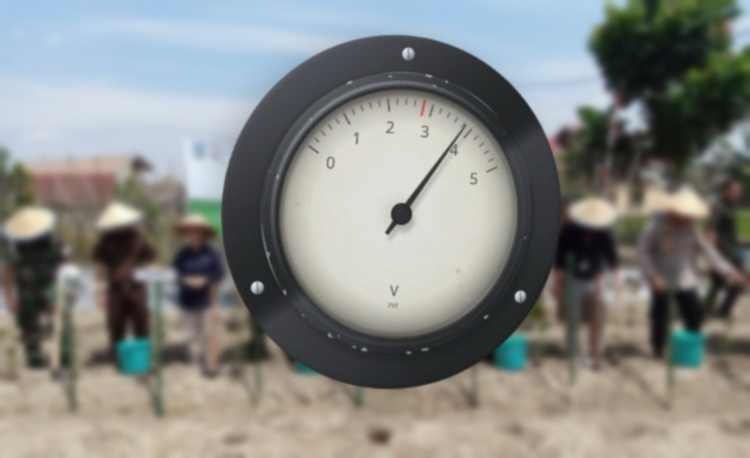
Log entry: 3.8 (V)
